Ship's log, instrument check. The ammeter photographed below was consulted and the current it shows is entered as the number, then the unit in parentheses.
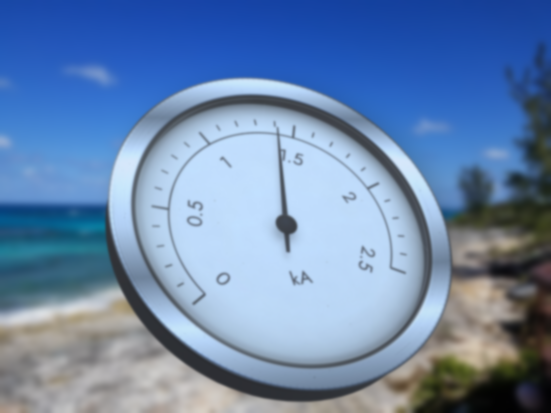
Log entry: 1.4 (kA)
